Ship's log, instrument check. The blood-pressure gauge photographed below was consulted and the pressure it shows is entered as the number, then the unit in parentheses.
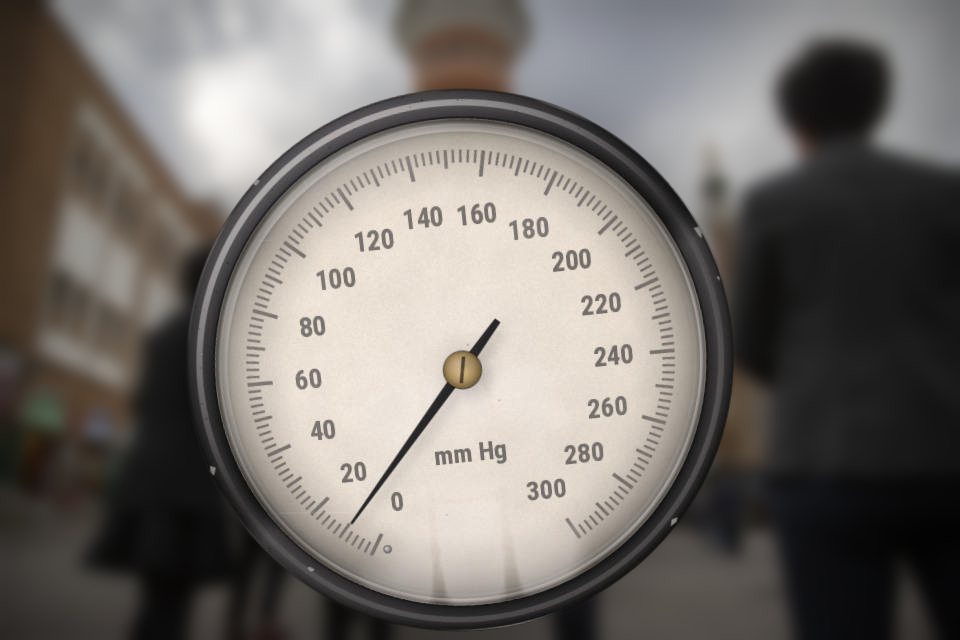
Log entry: 10 (mmHg)
